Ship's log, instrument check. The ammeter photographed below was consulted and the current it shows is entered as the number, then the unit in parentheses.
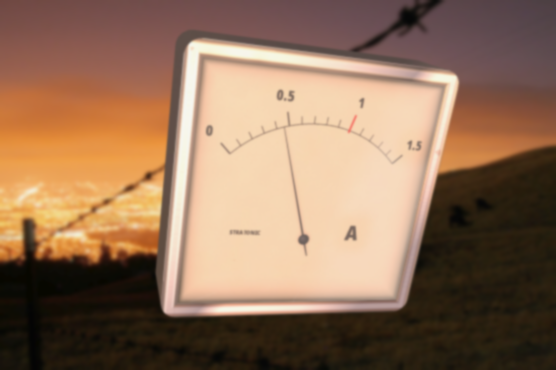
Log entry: 0.45 (A)
